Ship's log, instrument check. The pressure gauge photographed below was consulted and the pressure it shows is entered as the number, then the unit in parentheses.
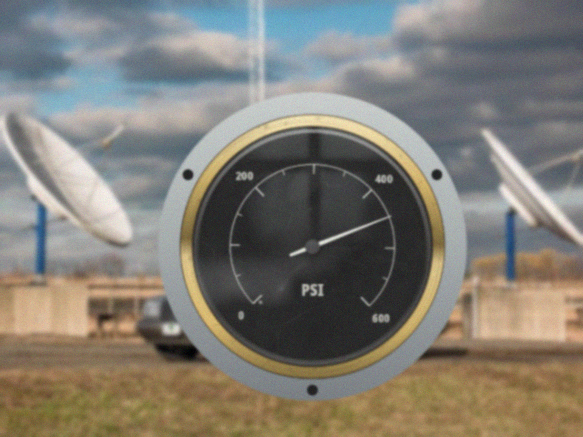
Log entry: 450 (psi)
